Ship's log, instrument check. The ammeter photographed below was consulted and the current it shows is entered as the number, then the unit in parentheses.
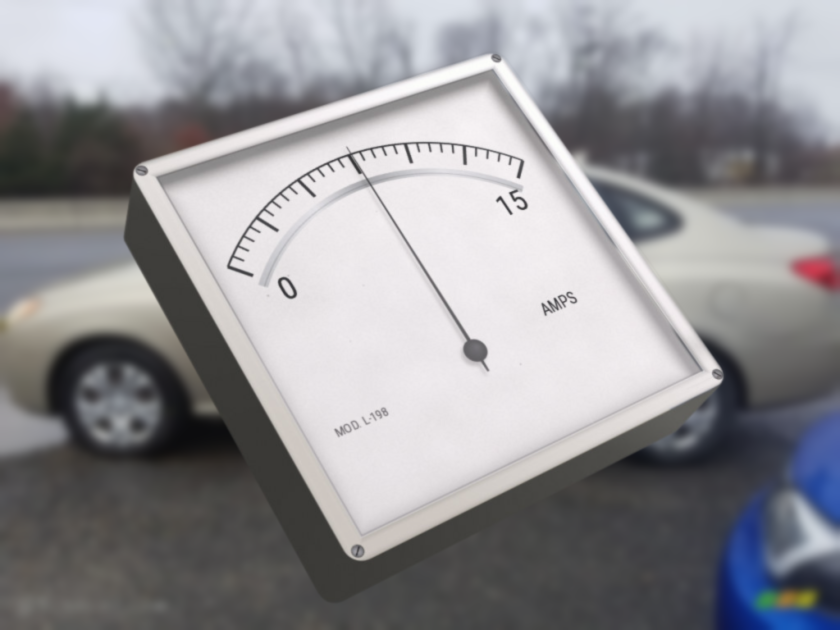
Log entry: 7.5 (A)
